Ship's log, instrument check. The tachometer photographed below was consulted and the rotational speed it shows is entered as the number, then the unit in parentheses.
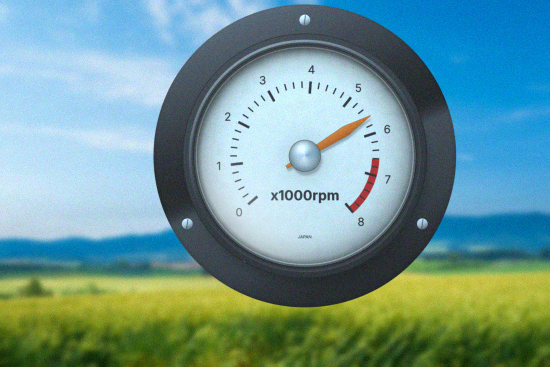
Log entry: 5600 (rpm)
